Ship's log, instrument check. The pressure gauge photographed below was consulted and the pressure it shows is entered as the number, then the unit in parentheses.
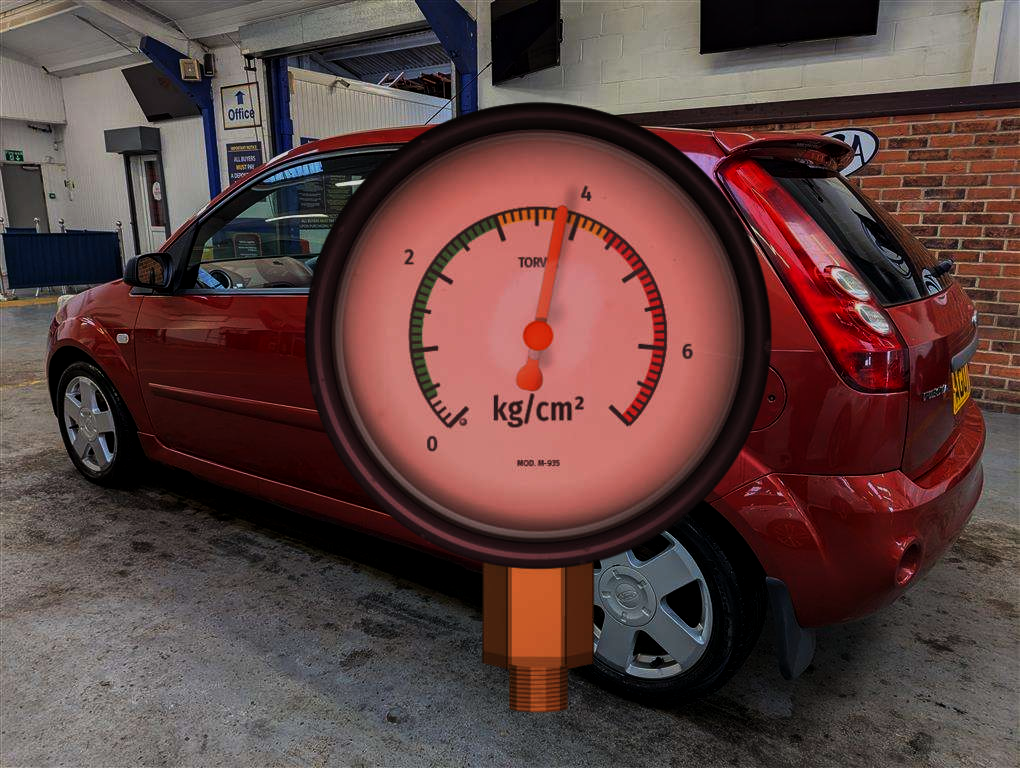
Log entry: 3.8 (kg/cm²)
